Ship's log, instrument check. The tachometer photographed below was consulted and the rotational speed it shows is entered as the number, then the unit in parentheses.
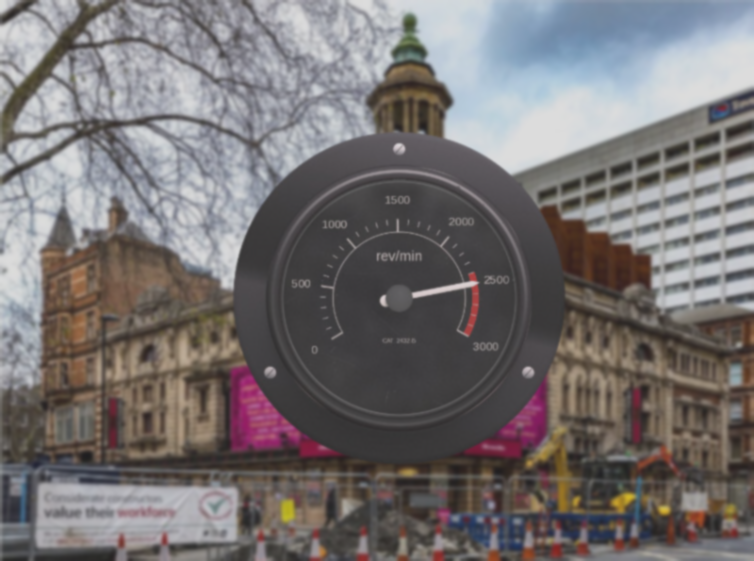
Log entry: 2500 (rpm)
